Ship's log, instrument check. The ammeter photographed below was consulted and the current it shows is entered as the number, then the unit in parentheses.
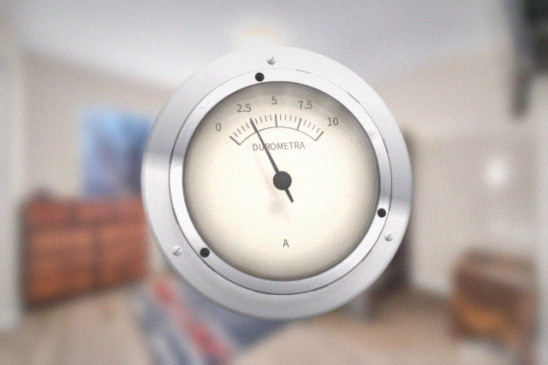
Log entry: 2.5 (A)
